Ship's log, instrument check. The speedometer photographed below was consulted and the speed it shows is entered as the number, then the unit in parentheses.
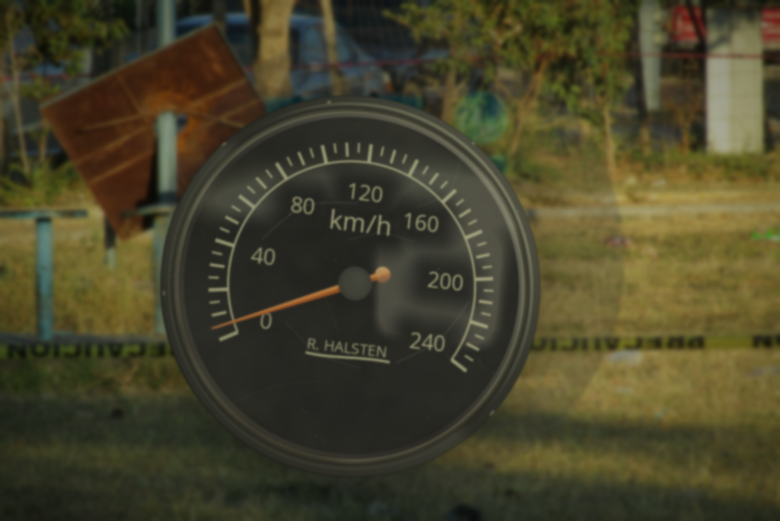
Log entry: 5 (km/h)
